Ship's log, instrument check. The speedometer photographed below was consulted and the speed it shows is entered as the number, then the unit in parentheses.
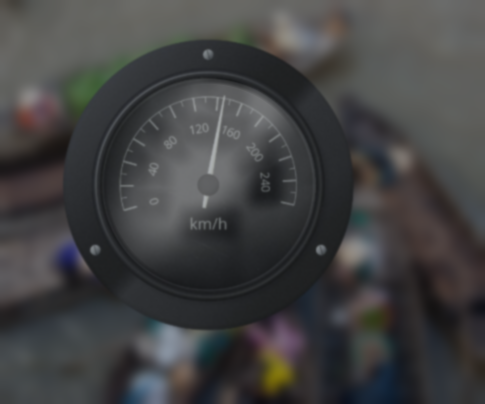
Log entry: 145 (km/h)
